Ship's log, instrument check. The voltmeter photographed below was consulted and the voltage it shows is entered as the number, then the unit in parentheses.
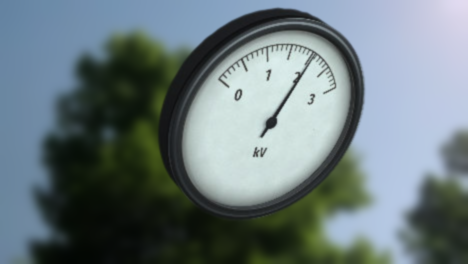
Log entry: 2 (kV)
